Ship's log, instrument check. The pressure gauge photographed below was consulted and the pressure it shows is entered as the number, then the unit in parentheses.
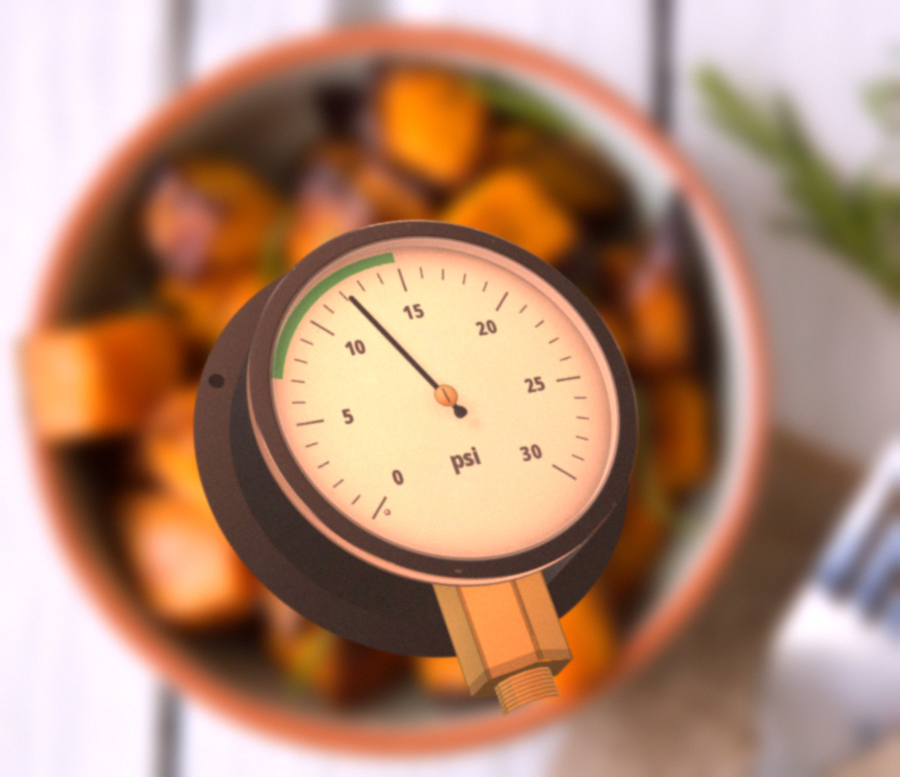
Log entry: 12 (psi)
